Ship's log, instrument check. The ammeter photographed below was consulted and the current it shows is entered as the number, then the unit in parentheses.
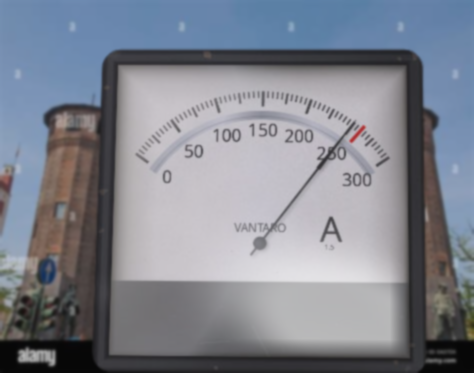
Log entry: 250 (A)
